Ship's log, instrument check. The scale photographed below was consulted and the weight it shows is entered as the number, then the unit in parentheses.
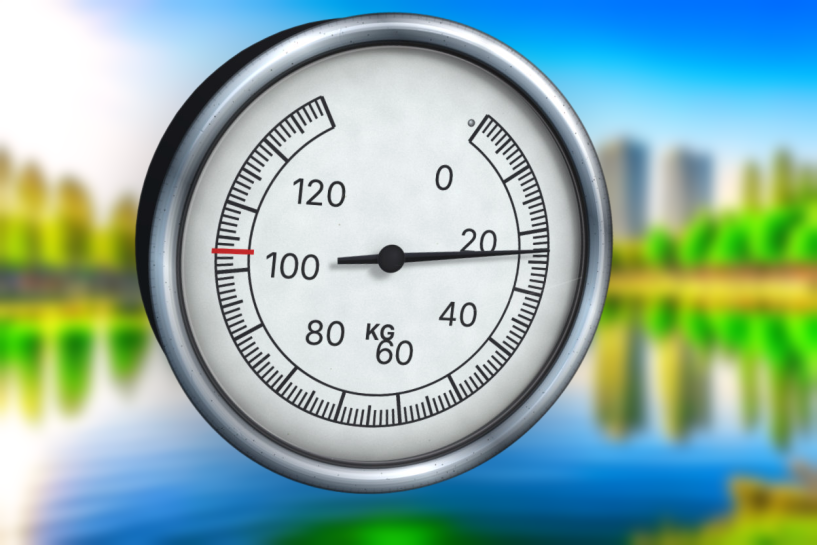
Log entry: 23 (kg)
